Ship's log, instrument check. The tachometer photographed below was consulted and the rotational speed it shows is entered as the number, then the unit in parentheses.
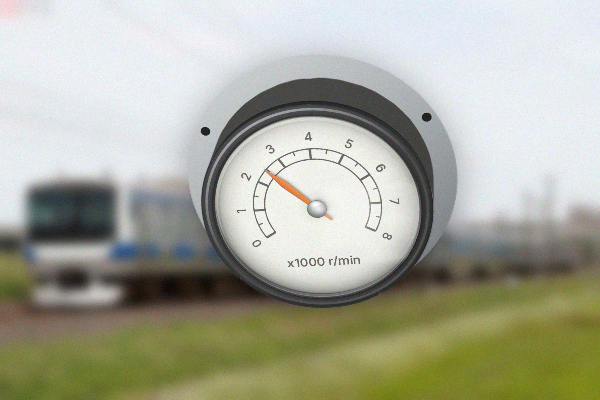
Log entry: 2500 (rpm)
